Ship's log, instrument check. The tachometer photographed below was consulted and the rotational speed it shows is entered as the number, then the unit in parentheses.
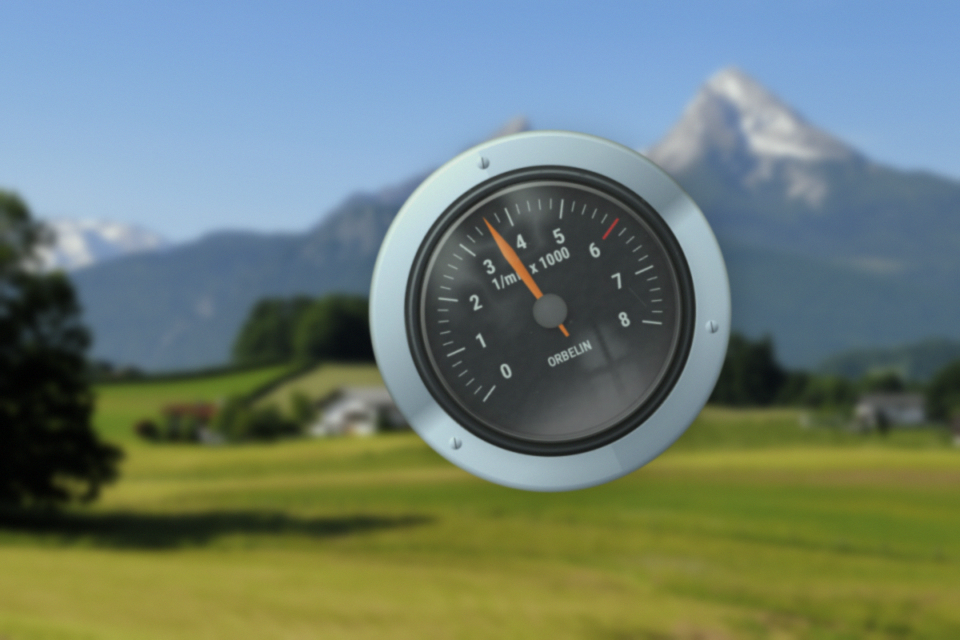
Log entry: 3600 (rpm)
